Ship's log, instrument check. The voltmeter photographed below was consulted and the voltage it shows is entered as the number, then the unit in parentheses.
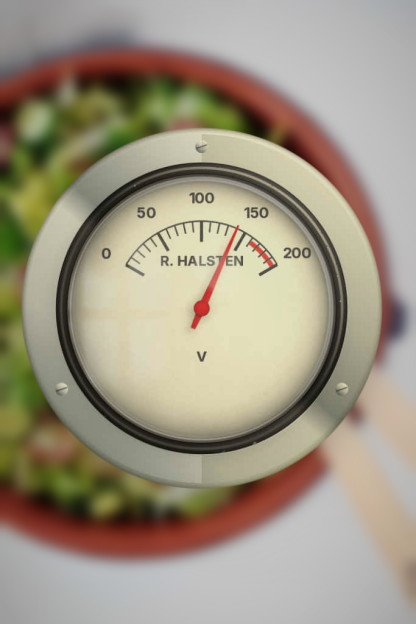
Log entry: 140 (V)
